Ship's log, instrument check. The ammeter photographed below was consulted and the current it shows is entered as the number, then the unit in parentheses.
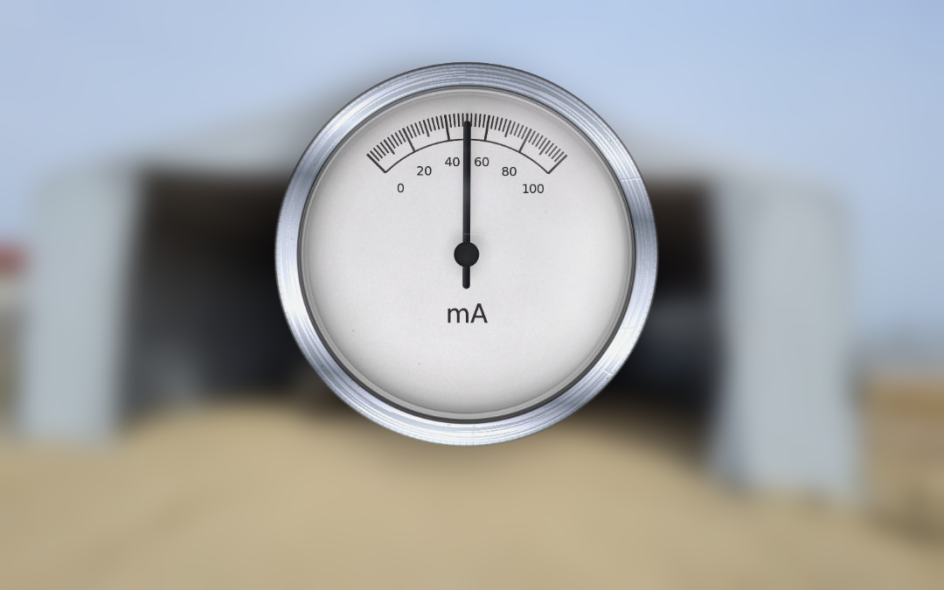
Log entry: 50 (mA)
